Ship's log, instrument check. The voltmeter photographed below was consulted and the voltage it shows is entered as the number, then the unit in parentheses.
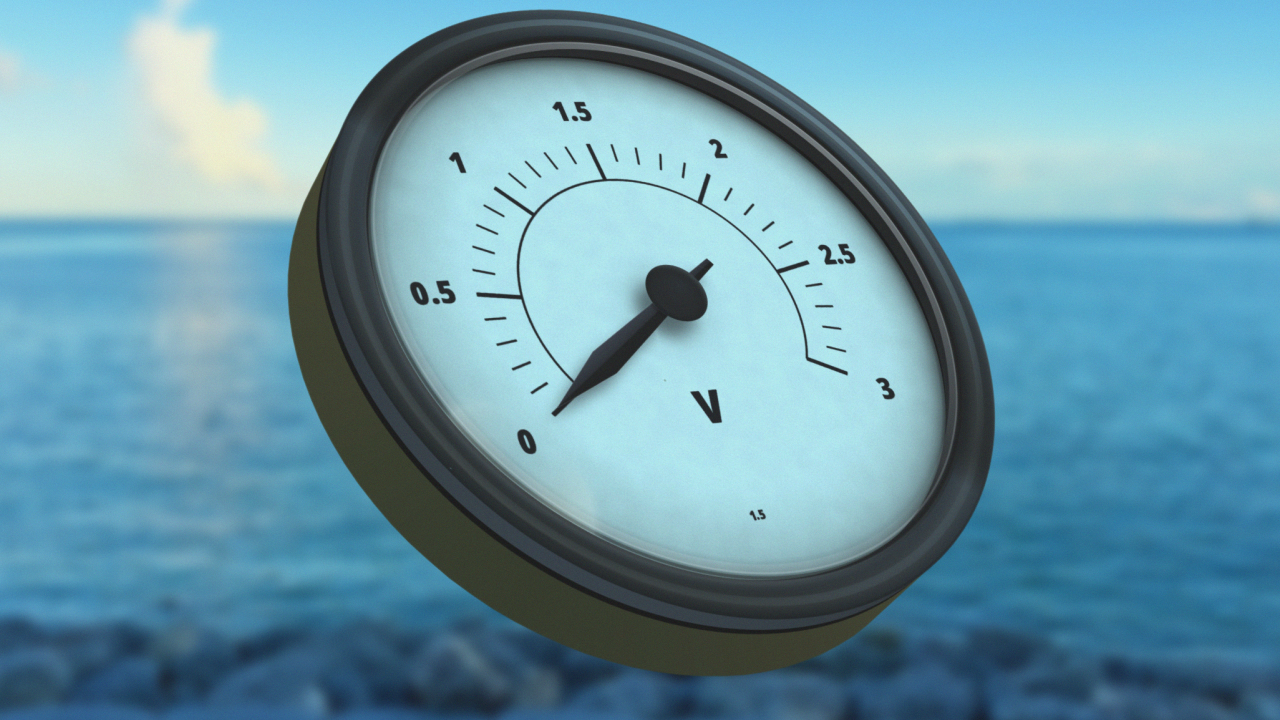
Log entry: 0 (V)
